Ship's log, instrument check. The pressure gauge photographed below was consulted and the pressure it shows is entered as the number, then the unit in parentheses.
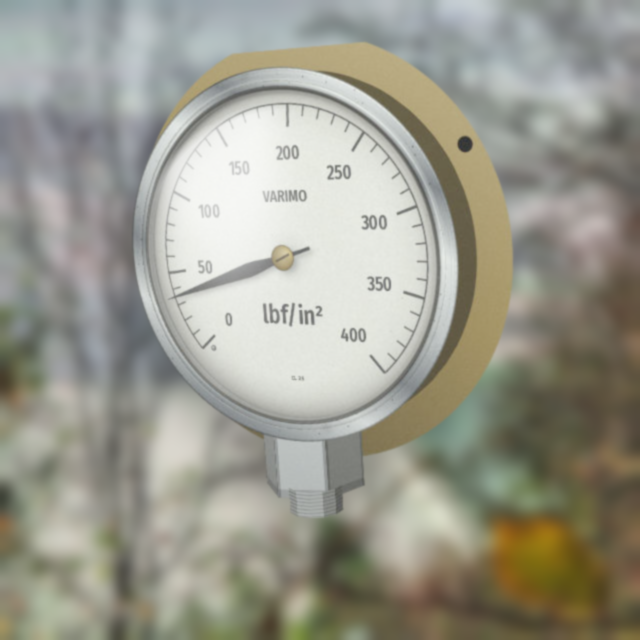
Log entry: 35 (psi)
